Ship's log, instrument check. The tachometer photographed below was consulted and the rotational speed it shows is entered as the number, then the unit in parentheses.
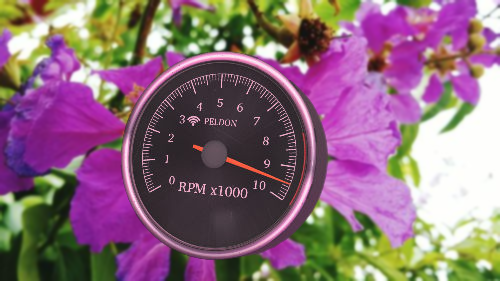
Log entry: 9500 (rpm)
